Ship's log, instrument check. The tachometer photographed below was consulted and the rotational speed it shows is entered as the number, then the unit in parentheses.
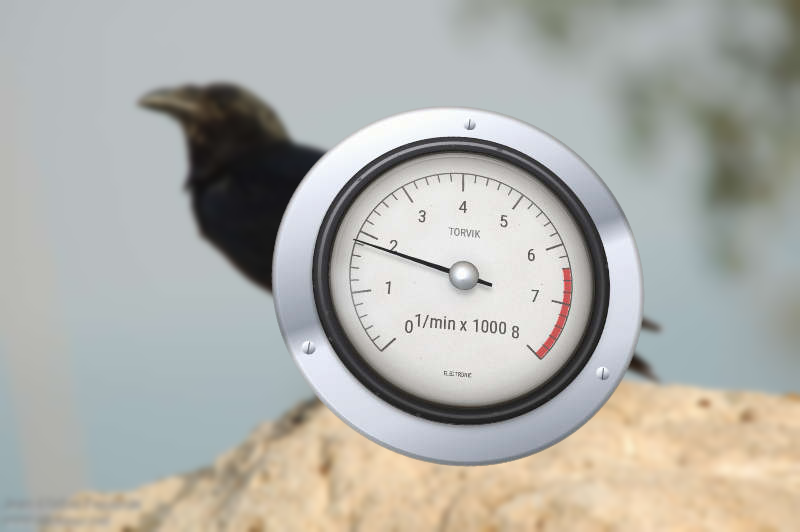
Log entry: 1800 (rpm)
